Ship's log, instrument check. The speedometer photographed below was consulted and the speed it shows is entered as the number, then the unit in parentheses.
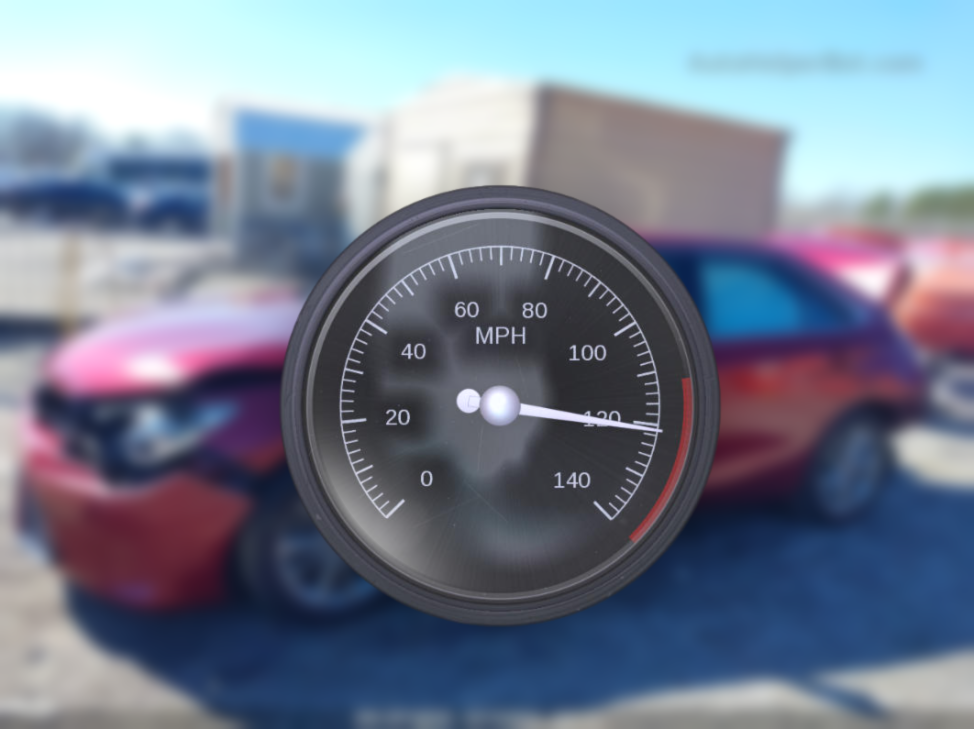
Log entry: 121 (mph)
